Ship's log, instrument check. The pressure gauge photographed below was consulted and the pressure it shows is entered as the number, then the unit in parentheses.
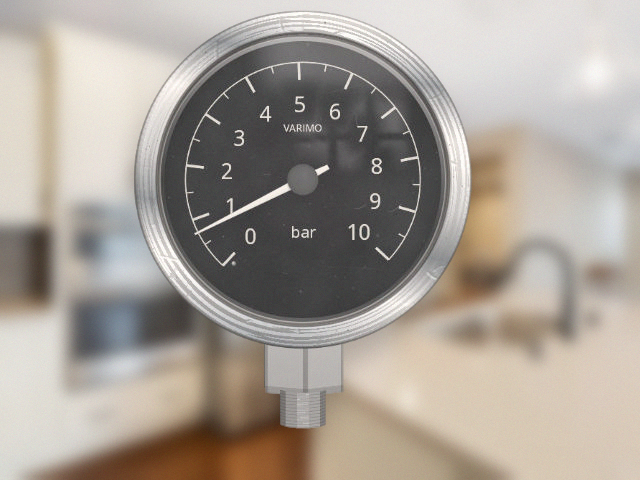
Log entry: 0.75 (bar)
